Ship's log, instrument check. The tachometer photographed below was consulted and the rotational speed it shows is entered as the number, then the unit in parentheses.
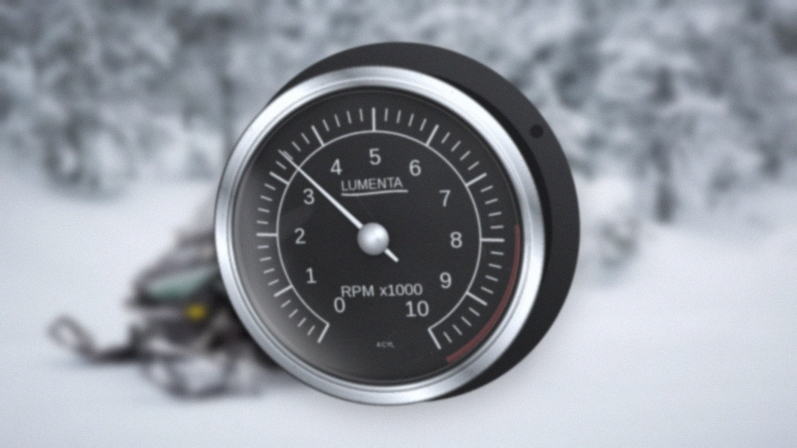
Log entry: 3400 (rpm)
